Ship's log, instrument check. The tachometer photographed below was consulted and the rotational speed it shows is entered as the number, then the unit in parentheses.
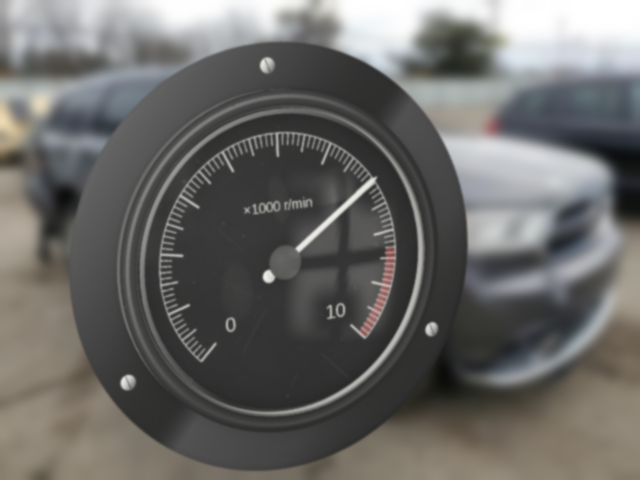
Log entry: 7000 (rpm)
